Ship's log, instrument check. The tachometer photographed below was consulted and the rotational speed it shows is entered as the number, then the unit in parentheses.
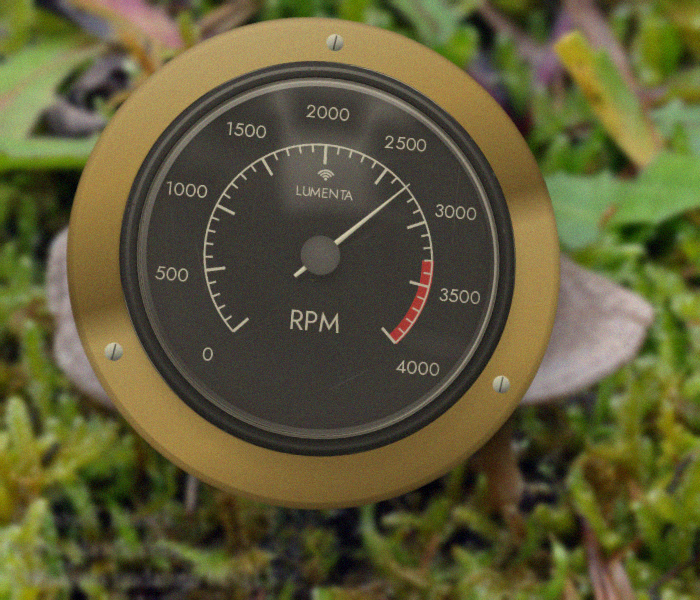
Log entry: 2700 (rpm)
